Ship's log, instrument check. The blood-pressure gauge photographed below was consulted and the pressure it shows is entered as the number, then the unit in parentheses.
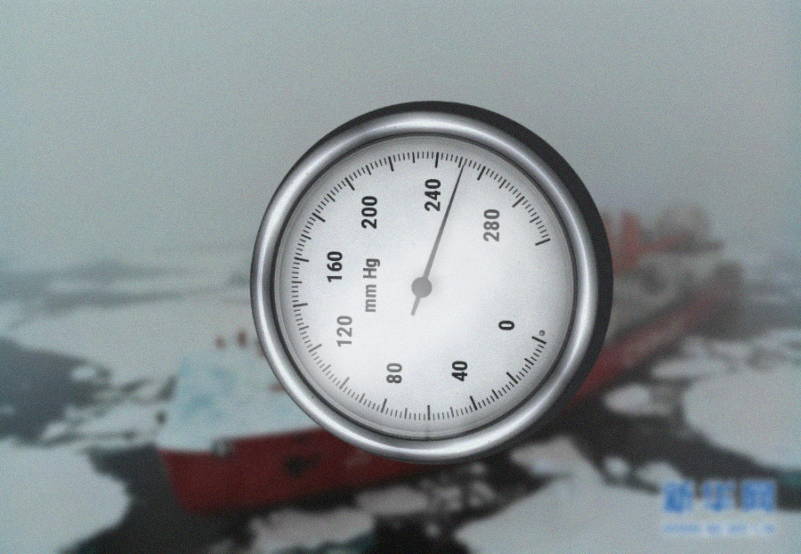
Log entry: 252 (mmHg)
